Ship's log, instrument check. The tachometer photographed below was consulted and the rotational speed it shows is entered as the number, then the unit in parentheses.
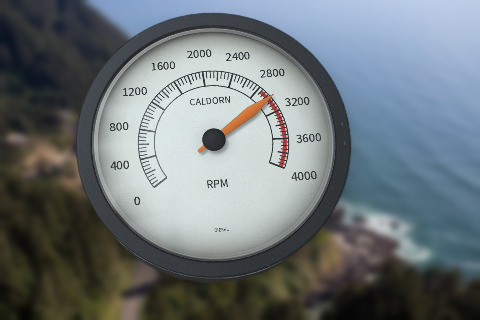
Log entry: 3000 (rpm)
